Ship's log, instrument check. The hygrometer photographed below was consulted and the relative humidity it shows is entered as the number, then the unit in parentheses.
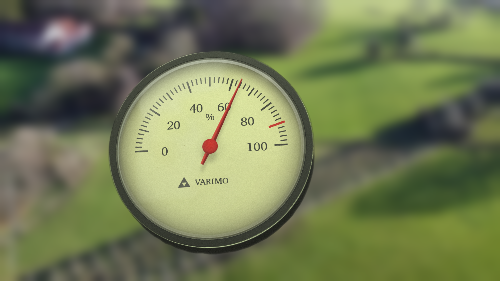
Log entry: 64 (%)
